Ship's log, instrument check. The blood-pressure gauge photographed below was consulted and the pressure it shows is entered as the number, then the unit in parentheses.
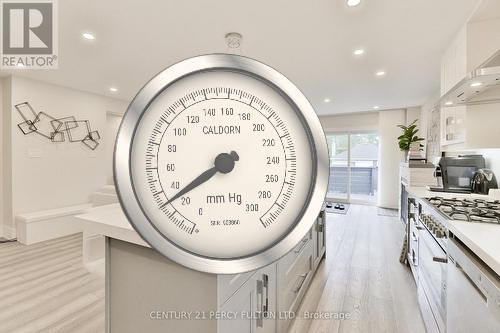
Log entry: 30 (mmHg)
